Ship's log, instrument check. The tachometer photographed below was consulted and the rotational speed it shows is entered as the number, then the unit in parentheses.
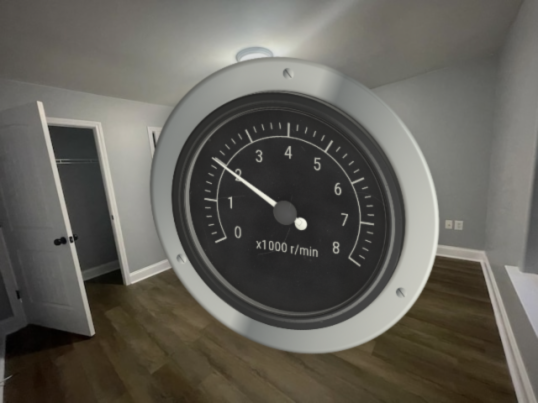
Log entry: 2000 (rpm)
